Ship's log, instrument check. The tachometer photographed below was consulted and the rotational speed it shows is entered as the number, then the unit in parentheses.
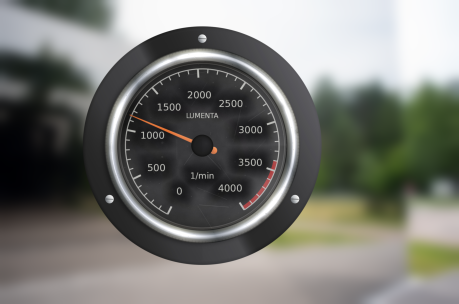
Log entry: 1150 (rpm)
